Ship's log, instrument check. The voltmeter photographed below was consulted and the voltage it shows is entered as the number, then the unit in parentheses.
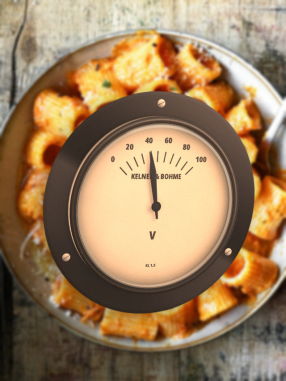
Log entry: 40 (V)
